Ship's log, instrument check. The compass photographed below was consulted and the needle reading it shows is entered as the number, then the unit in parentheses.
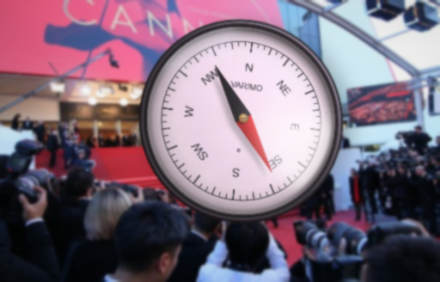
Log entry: 145 (°)
